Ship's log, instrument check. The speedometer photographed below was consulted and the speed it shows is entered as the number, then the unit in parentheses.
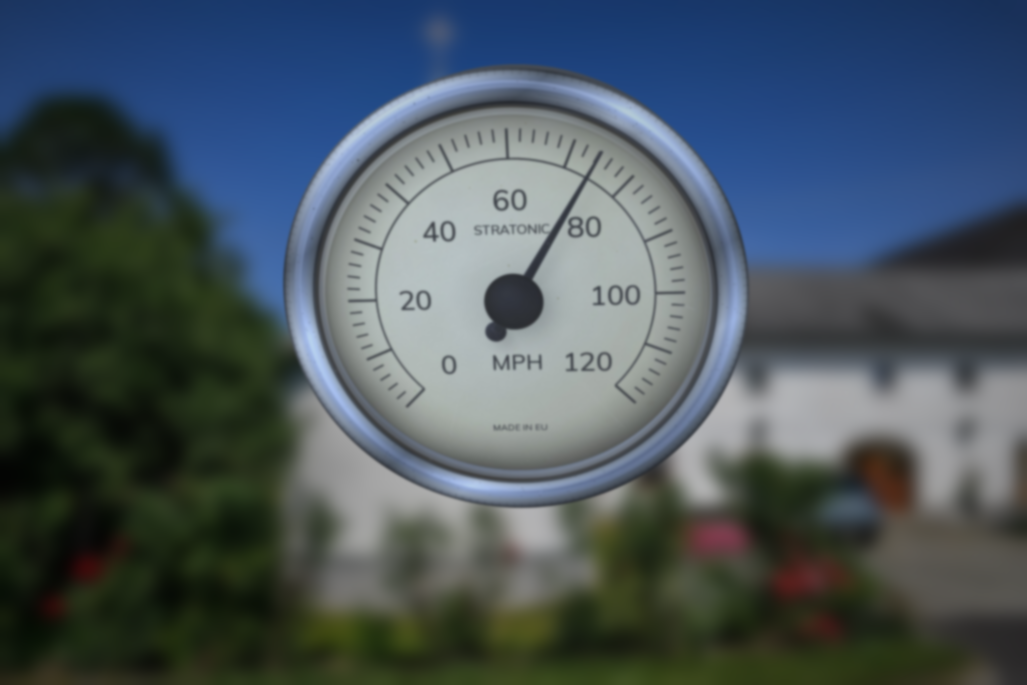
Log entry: 74 (mph)
